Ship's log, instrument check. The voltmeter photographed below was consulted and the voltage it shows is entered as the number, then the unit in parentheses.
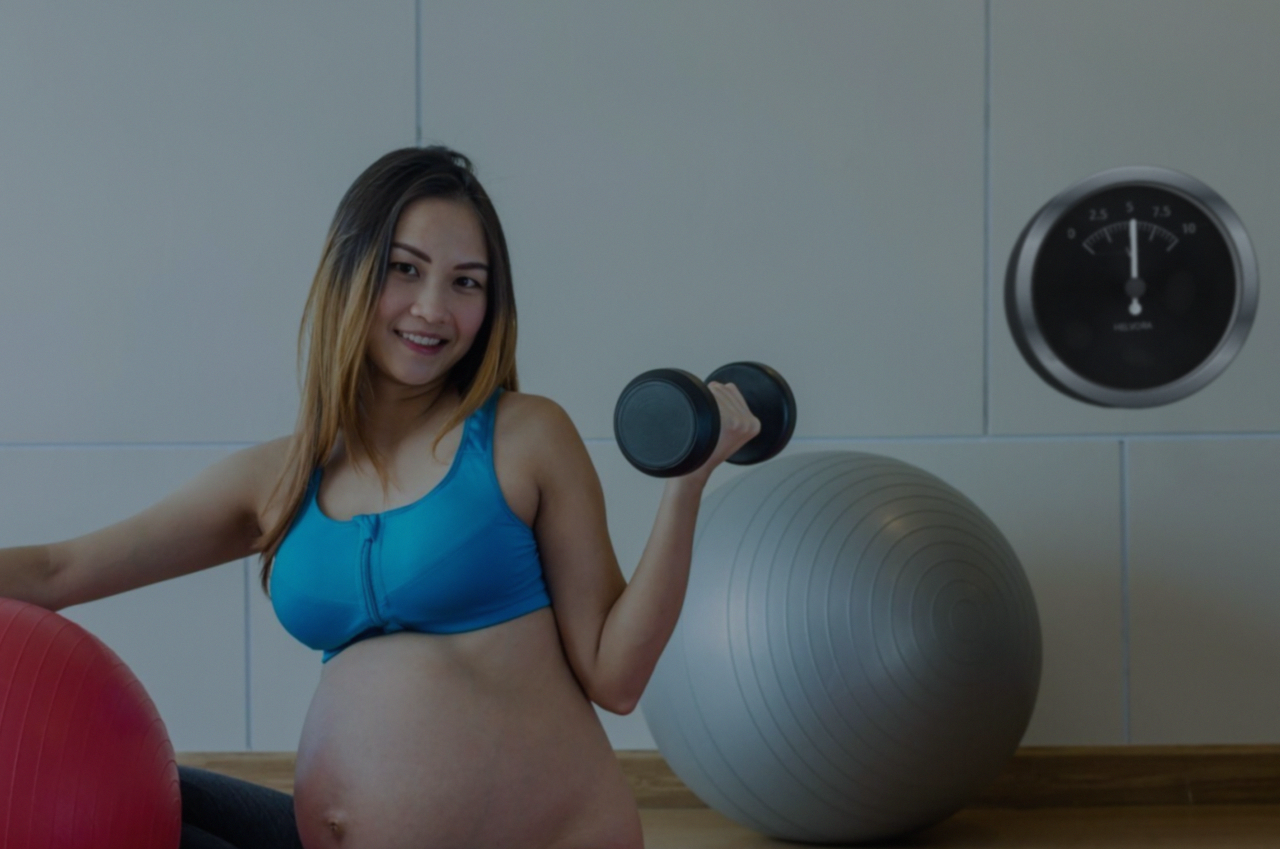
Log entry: 5 (V)
